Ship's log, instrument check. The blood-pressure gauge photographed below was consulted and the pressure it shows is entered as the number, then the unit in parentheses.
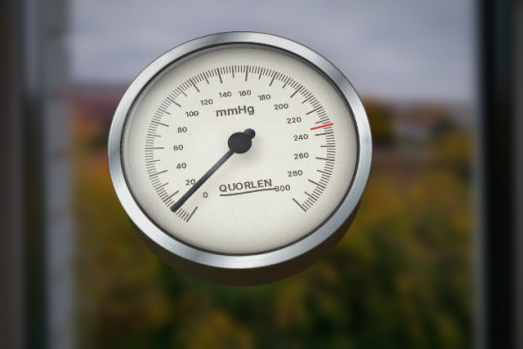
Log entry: 10 (mmHg)
